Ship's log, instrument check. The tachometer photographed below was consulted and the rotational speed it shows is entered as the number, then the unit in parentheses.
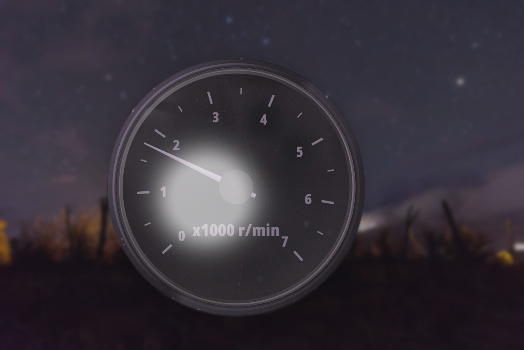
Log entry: 1750 (rpm)
